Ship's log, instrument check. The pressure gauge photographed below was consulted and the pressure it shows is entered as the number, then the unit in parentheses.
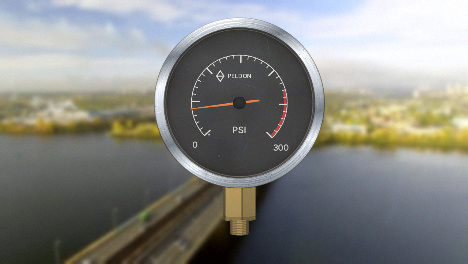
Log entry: 40 (psi)
